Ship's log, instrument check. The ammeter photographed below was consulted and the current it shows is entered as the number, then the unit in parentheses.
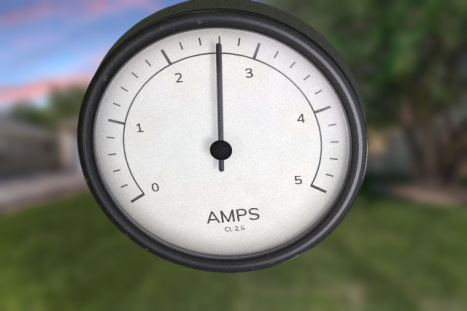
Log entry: 2.6 (A)
